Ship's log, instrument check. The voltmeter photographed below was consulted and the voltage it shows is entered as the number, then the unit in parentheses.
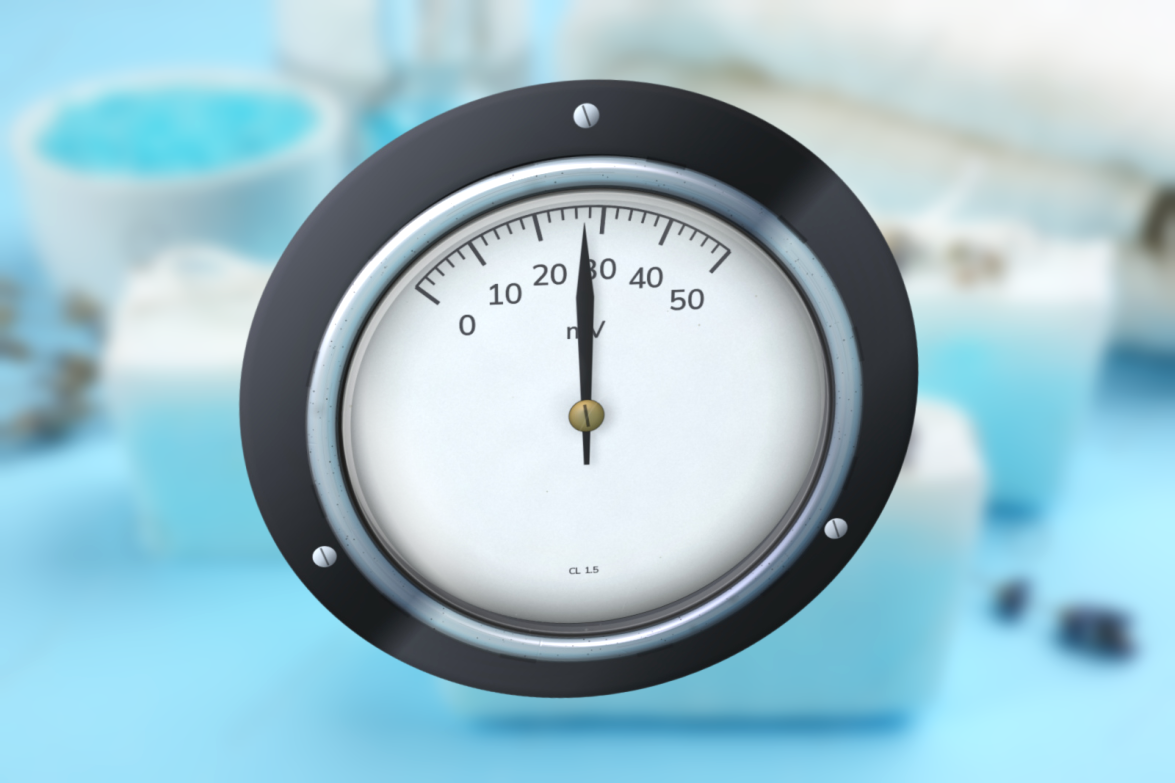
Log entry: 27 (mV)
